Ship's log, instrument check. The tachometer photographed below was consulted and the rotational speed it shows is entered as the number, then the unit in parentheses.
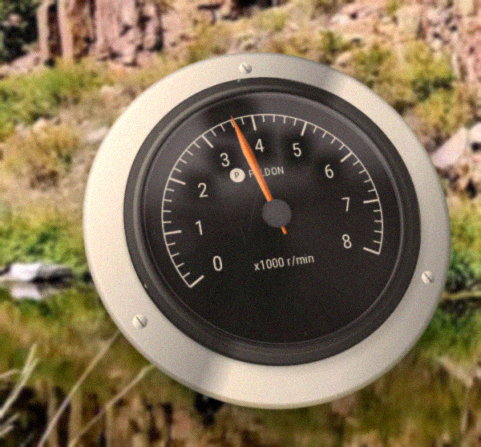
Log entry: 3600 (rpm)
